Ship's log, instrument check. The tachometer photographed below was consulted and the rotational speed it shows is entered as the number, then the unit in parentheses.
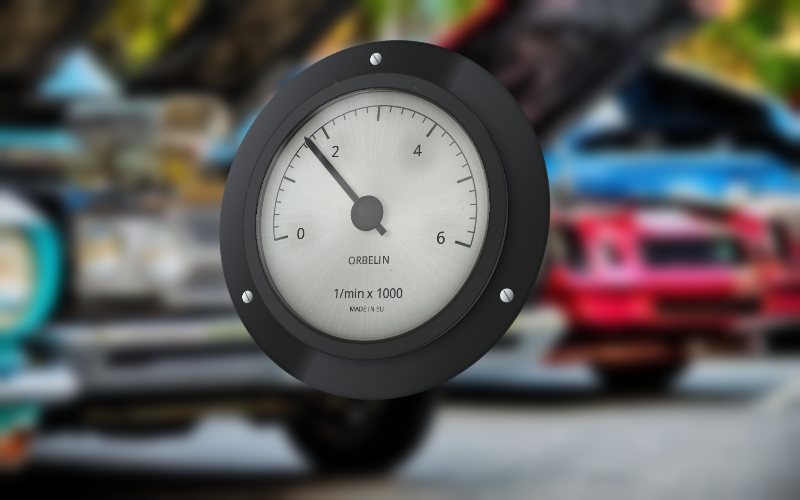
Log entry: 1700 (rpm)
